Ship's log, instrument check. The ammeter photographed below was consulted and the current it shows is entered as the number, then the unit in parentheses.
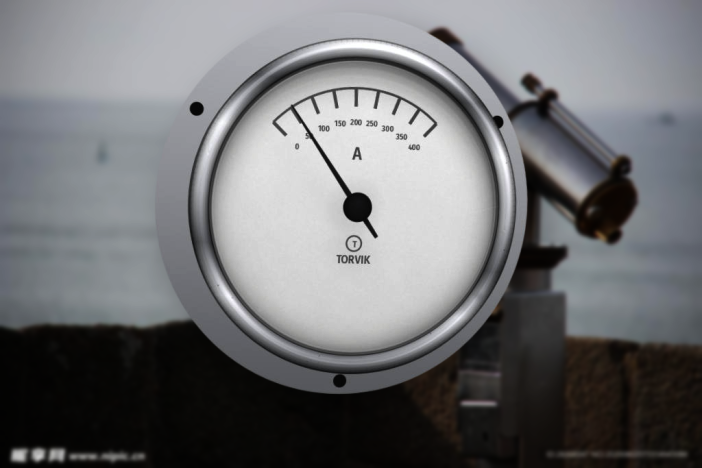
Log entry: 50 (A)
